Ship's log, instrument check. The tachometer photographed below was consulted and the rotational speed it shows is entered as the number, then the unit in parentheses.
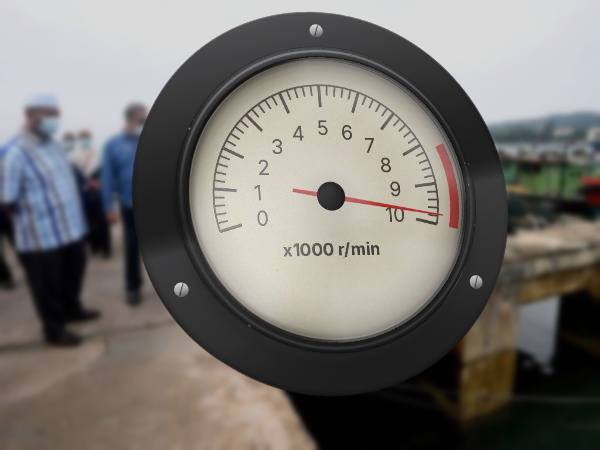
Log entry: 9800 (rpm)
